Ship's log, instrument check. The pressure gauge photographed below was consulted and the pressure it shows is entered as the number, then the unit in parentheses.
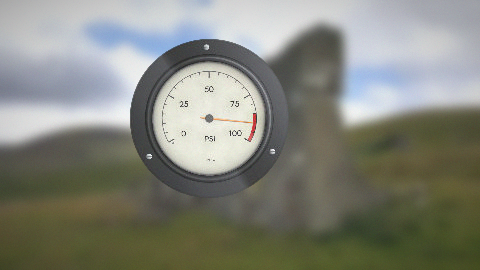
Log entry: 90 (psi)
